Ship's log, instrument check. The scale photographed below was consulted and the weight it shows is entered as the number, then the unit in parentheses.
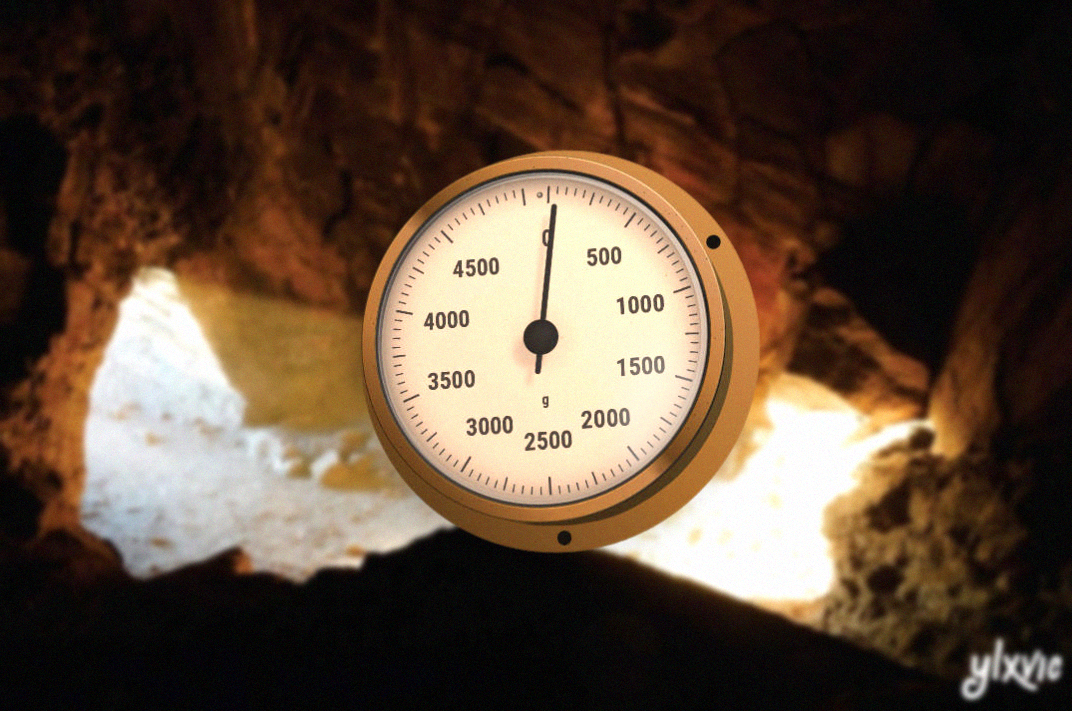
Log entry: 50 (g)
